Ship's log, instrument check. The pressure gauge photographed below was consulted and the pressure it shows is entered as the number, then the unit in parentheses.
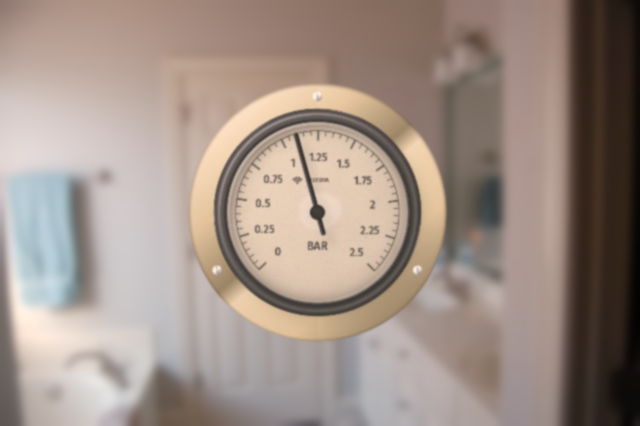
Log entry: 1.1 (bar)
